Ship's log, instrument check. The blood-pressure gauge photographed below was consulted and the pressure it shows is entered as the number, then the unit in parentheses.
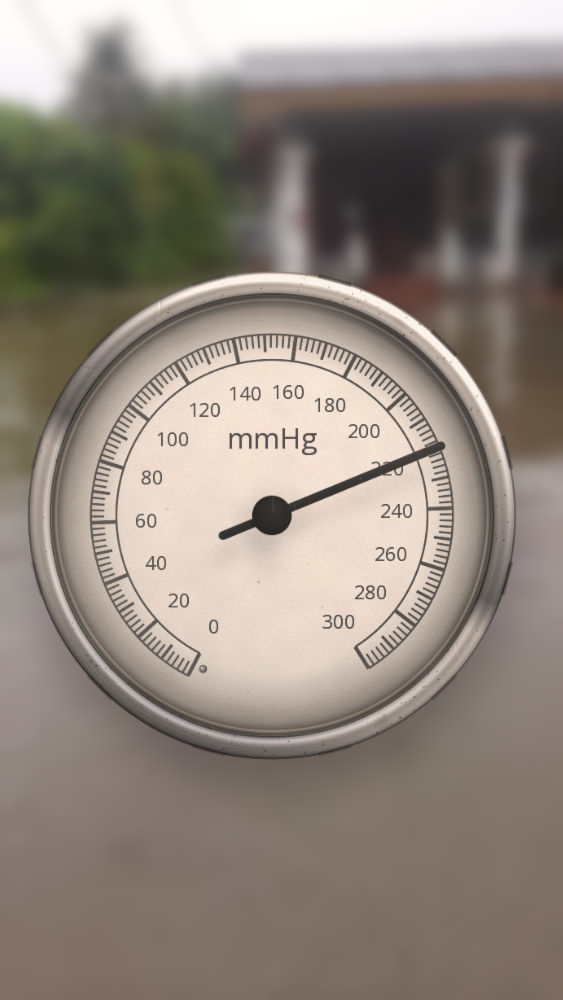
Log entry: 220 (mmHg)
